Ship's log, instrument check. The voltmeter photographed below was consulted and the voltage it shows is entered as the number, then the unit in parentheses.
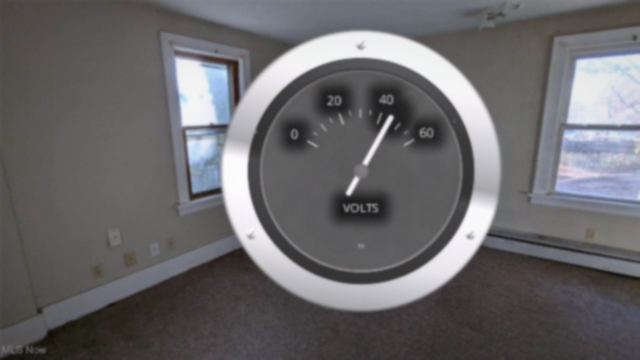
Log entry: 45 (V)
